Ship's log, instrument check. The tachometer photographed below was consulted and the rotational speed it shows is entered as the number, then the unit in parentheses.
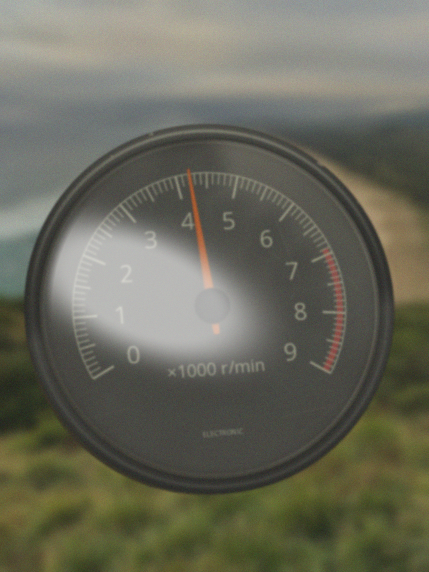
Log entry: 4200 (rpm)
